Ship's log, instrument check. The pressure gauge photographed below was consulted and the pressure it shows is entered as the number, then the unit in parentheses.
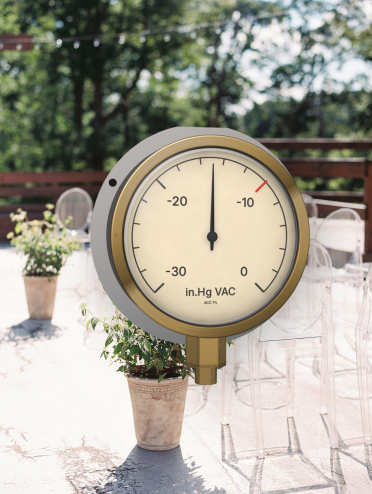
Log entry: -15 (inHg)
